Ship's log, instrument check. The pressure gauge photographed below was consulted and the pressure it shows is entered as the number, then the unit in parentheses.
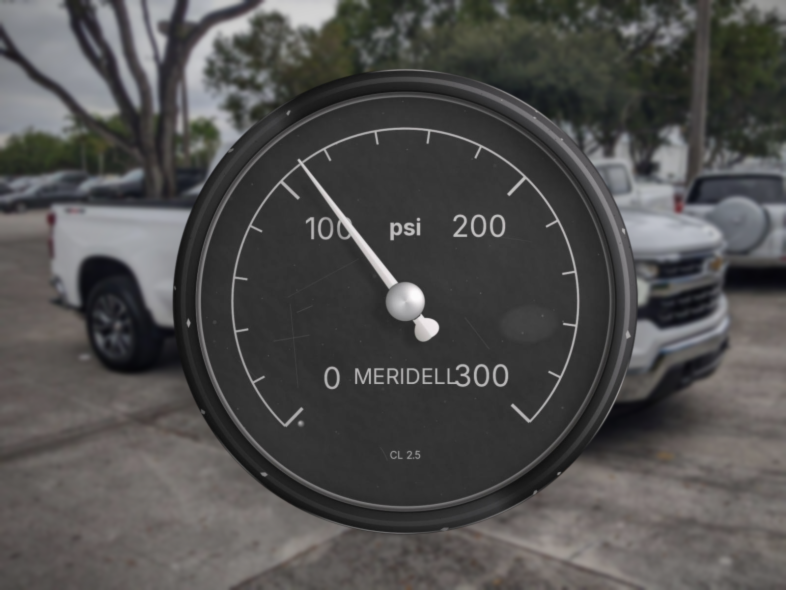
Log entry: 110 (psi)
